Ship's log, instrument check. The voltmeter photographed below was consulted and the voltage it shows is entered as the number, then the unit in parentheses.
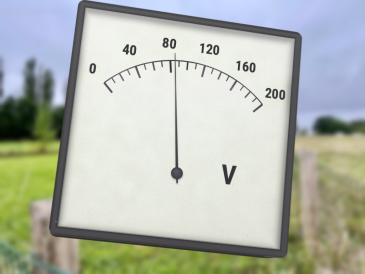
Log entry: 85 (V)
